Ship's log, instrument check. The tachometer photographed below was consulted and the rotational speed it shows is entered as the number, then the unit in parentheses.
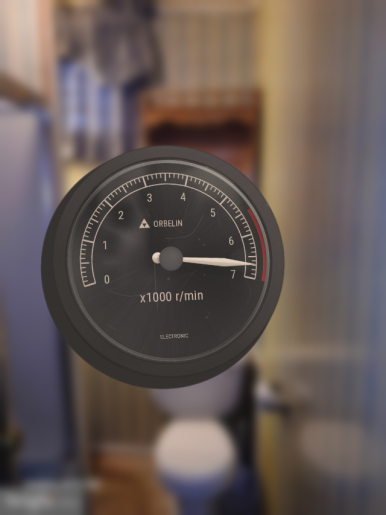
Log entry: 6700 (rpm)
